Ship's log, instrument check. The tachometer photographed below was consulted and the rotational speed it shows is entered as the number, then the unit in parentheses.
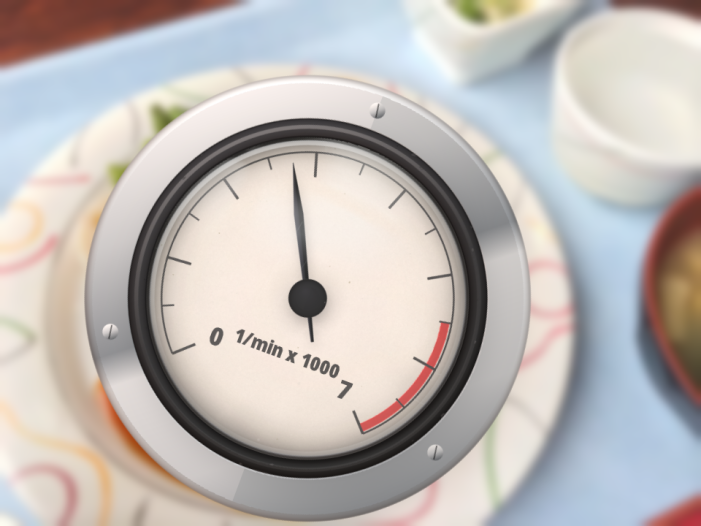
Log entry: 2750 (rpm)
